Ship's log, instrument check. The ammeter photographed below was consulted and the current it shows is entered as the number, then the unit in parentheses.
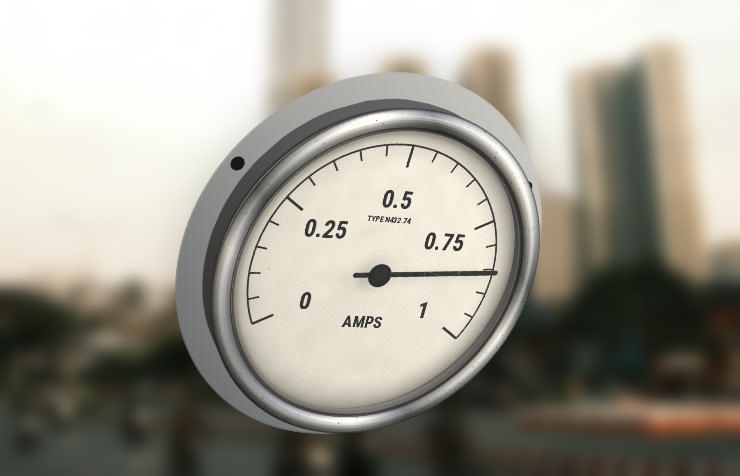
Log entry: 0.85 (A)
